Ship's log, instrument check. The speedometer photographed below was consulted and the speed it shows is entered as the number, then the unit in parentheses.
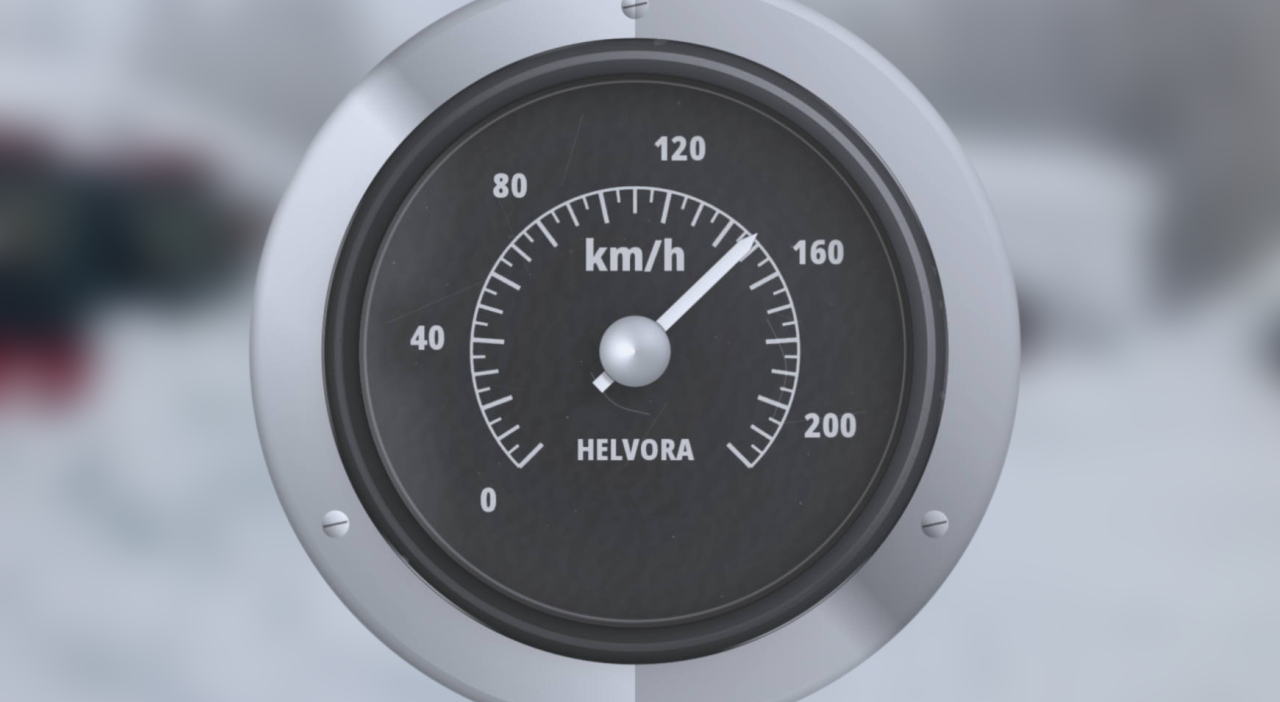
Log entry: 147.5 (km/h)
